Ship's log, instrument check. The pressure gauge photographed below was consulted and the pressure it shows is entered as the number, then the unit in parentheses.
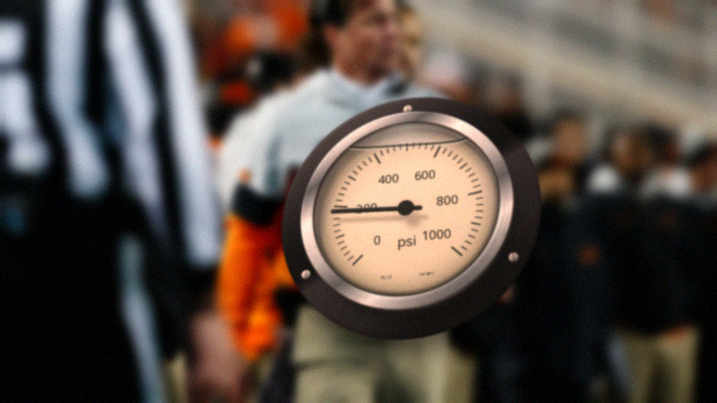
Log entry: 180 (psi)
